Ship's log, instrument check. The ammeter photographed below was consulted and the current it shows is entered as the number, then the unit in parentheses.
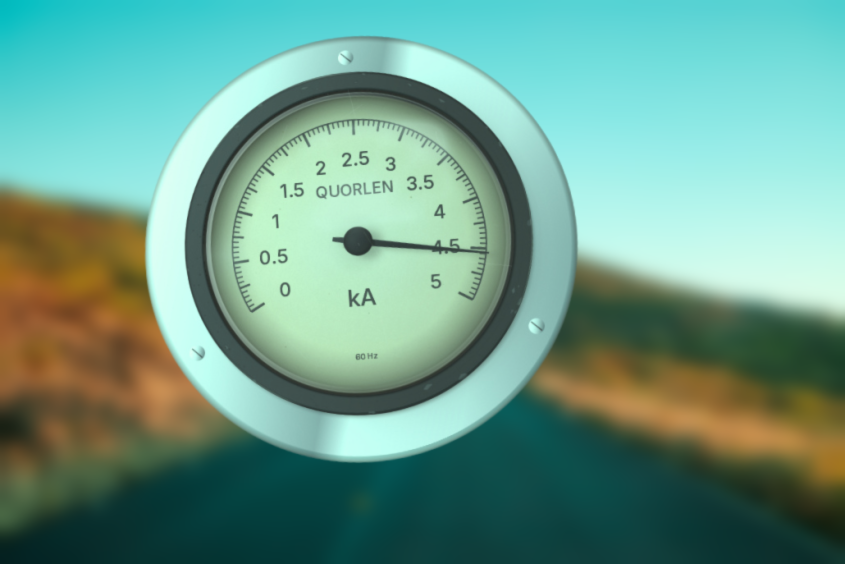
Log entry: 4.55 (kA)
